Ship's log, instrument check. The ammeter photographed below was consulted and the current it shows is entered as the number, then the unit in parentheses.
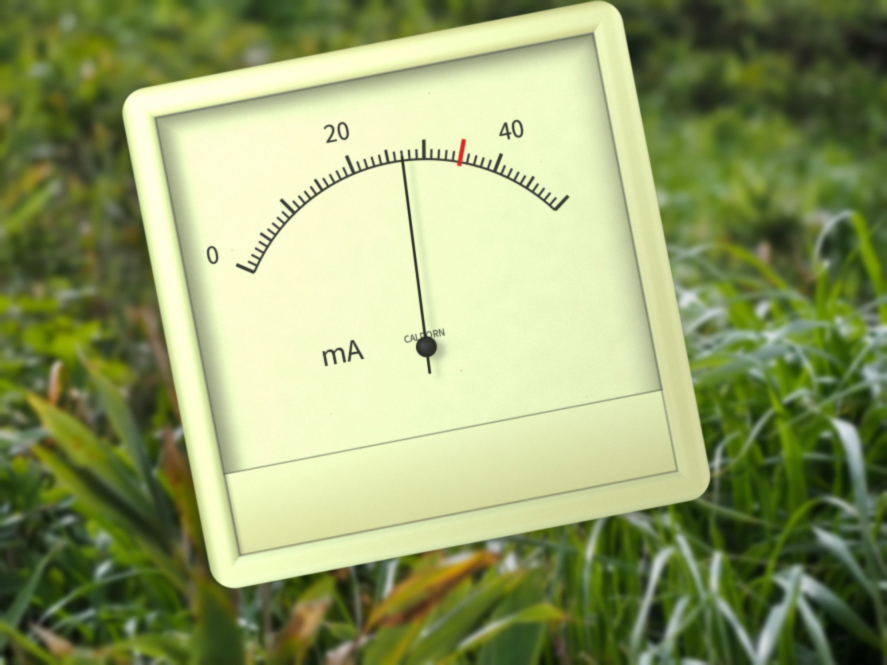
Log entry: 27 (mA)
